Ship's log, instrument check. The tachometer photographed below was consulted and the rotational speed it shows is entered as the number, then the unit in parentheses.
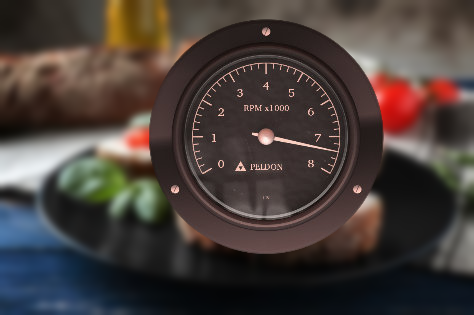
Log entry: 7400 (rpm)
